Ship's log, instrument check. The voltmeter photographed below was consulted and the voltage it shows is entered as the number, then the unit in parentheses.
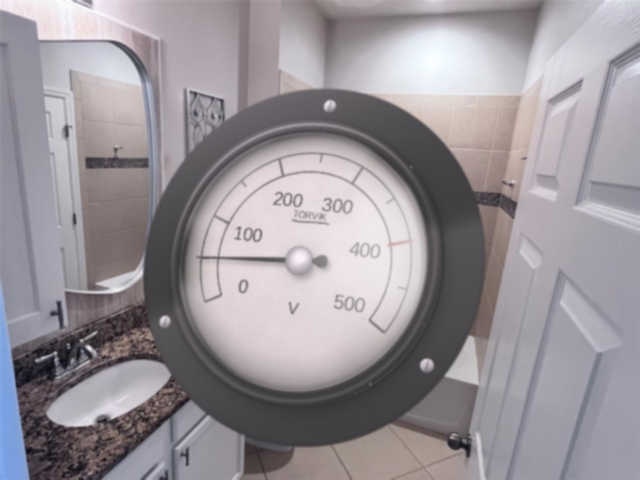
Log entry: 50 (V)
